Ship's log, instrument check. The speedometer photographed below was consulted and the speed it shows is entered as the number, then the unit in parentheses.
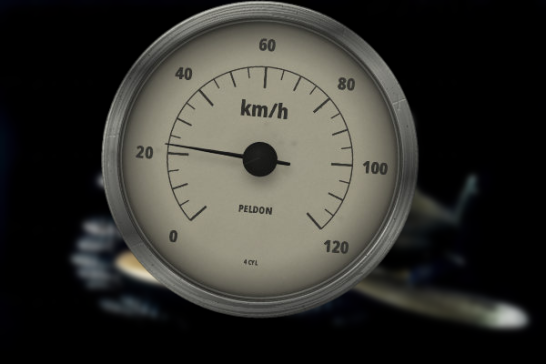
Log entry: 22.5 (km/h)
